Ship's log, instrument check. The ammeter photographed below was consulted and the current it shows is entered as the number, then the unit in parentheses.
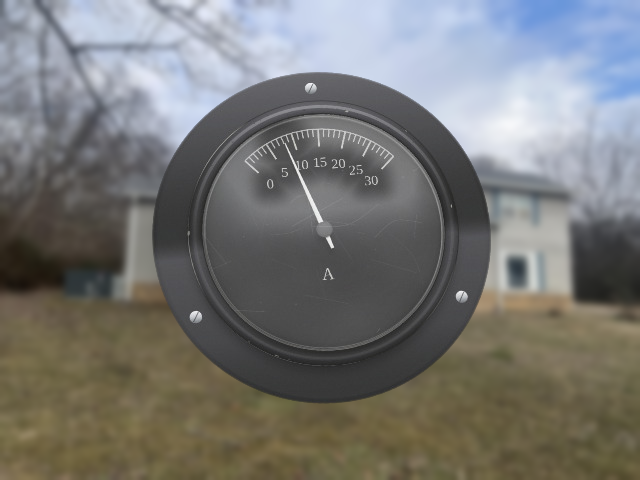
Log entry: 8 (A)
